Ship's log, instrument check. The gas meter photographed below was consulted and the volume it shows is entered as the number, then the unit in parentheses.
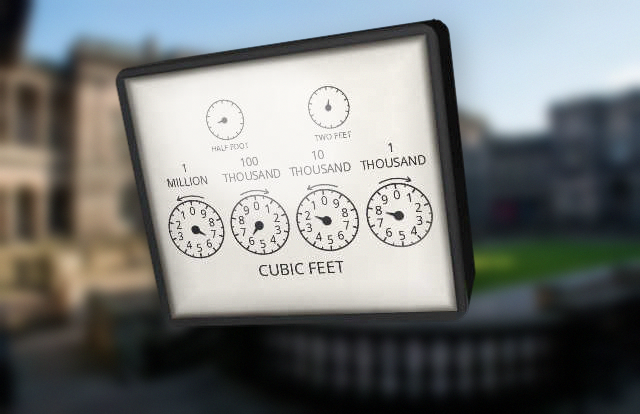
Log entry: 661800 (ft³)
